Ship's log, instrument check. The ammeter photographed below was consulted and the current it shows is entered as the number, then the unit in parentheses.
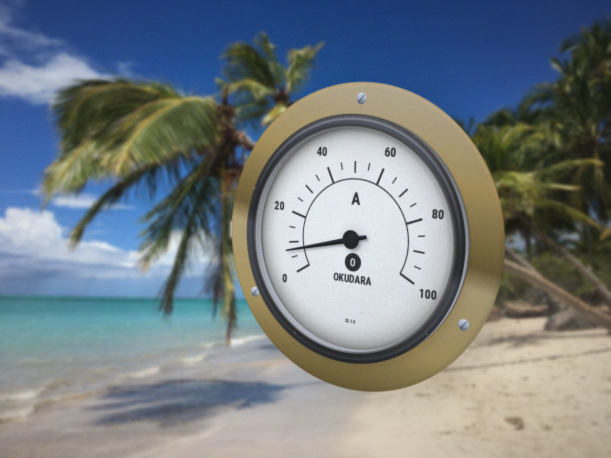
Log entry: 7.5 (A)
